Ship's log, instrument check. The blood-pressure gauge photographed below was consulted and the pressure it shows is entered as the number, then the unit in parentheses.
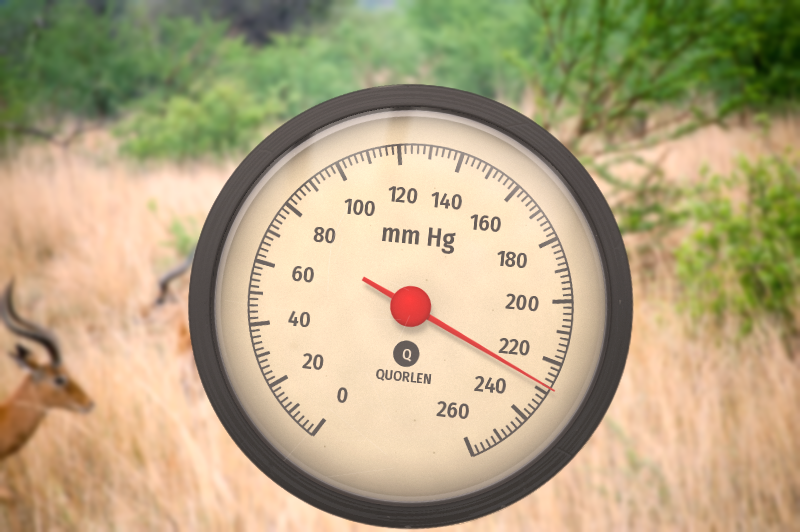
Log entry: 228 (mmHg)
